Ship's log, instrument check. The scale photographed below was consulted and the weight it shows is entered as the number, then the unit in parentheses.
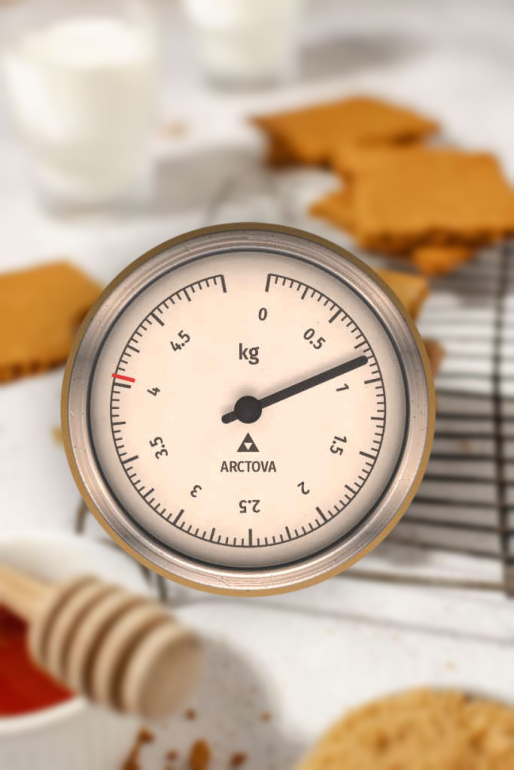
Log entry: 0.85 (kg)
